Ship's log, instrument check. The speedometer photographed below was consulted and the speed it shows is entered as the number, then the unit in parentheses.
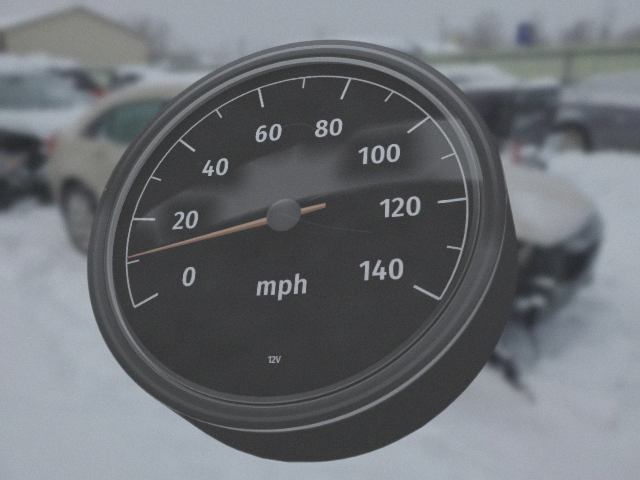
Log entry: 10 (mph)
